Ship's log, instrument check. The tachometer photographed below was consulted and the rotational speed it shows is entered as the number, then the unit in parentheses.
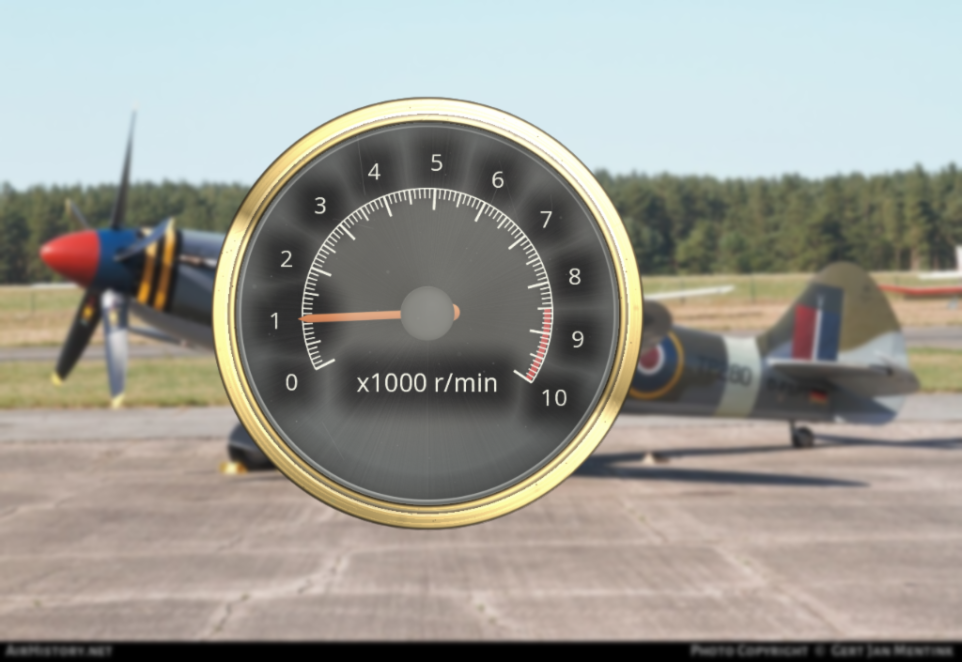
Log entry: 1000 (rpm)
